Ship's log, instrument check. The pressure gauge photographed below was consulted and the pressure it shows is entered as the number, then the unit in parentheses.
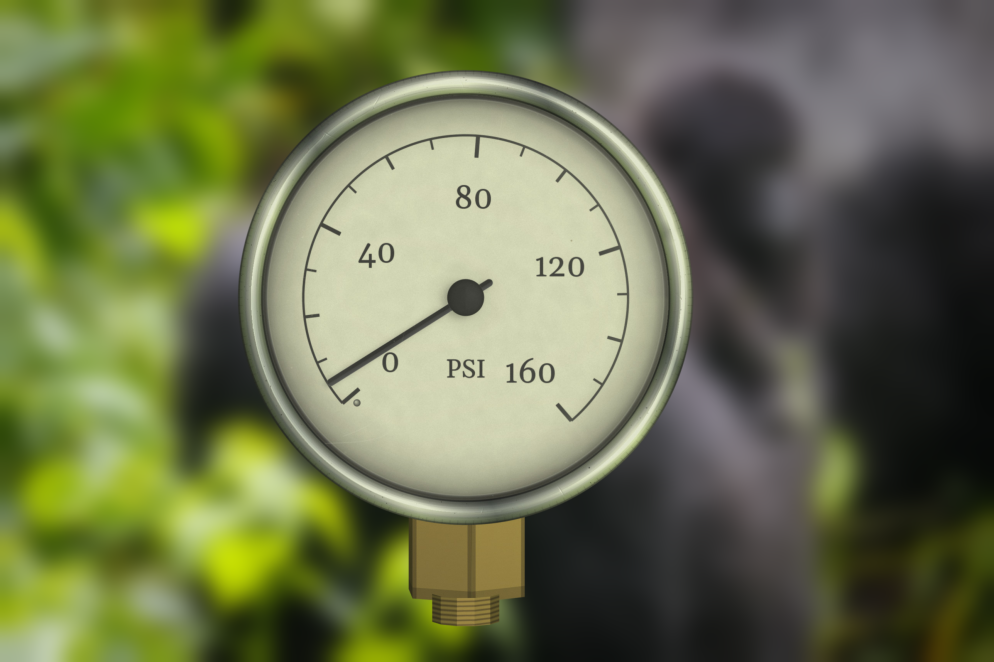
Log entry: 5 (psi)
